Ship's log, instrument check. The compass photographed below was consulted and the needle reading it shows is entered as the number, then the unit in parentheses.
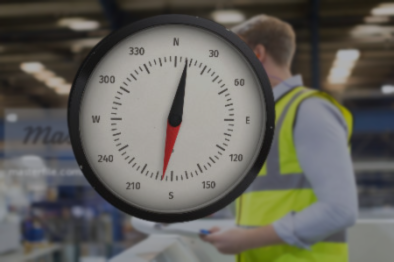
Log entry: 190 (°)
